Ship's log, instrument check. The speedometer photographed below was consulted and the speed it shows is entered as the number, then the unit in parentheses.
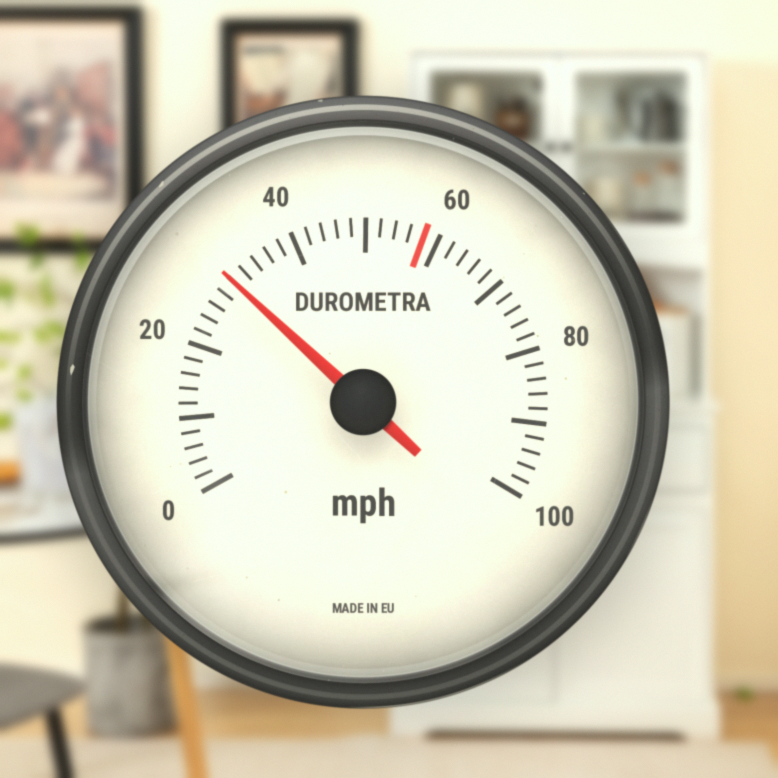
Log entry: 30 (mph)
